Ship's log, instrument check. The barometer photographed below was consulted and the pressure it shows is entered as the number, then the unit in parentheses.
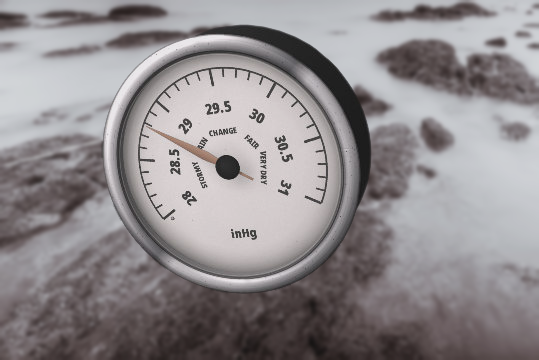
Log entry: 28.8 (inHg)
